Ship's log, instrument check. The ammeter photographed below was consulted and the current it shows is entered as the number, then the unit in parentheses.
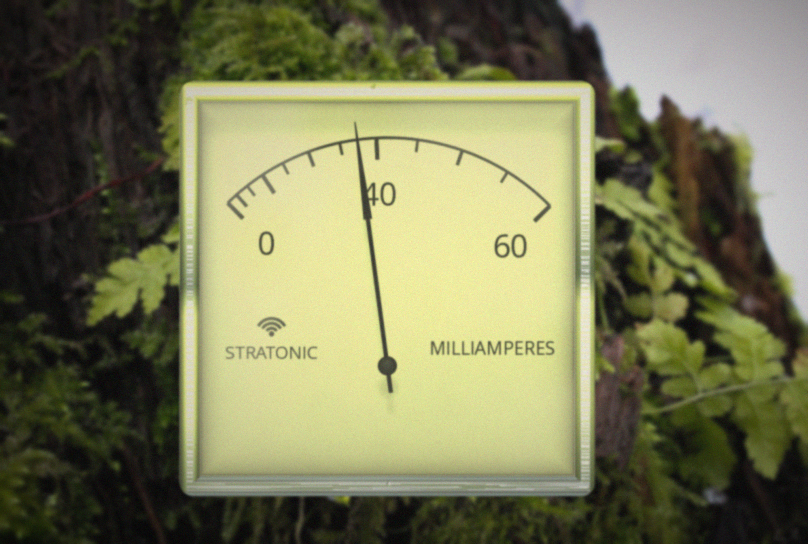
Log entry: 37.5 (mA)
